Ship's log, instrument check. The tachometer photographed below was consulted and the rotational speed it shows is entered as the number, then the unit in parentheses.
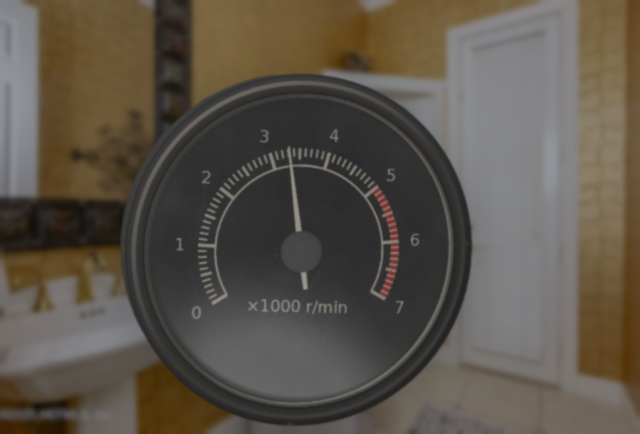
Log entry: 3300 (rpm)
